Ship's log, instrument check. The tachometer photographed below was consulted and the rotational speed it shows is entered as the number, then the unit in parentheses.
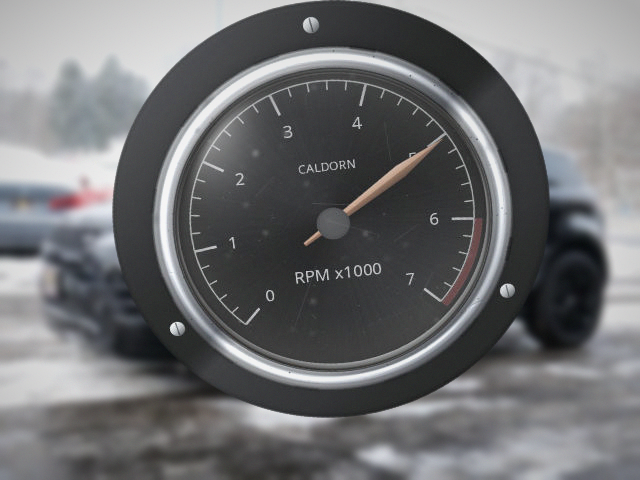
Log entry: 5000 (rpm)
